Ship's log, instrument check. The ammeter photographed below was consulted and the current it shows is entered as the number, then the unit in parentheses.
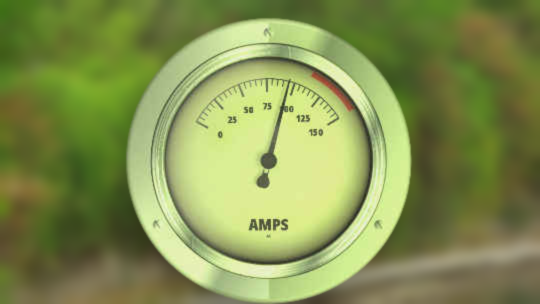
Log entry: 95 (A)
